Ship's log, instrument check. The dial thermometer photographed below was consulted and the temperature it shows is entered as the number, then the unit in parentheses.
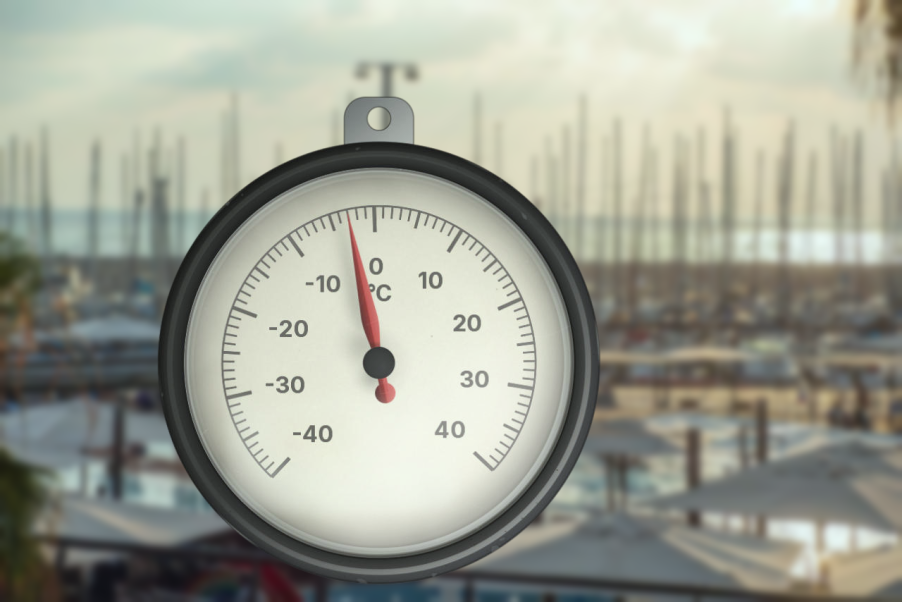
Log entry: -3 (°C)
